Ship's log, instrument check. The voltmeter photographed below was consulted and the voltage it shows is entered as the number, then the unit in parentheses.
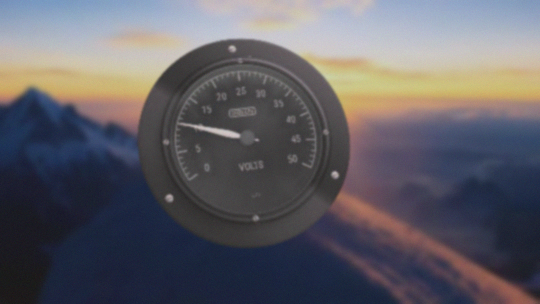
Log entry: 10 (V)
